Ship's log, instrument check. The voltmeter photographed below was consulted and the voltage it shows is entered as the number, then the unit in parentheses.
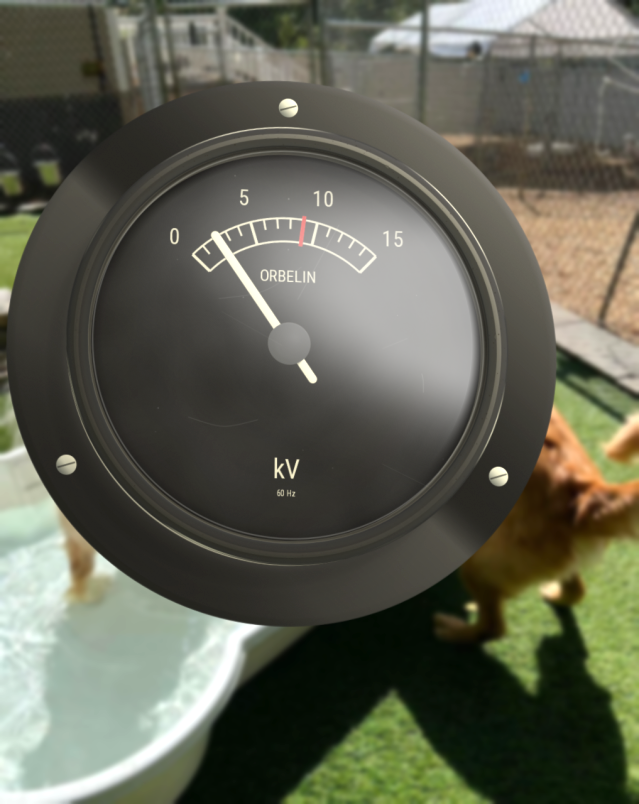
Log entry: 2 (kV)
